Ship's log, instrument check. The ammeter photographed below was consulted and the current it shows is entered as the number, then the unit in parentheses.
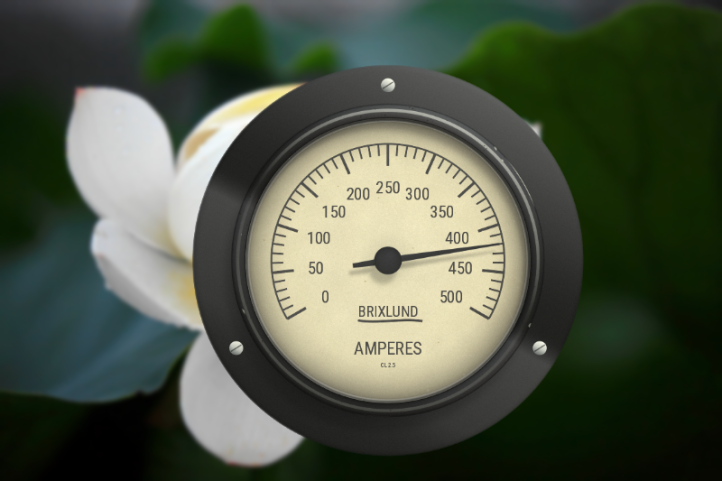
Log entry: 420 (A)
